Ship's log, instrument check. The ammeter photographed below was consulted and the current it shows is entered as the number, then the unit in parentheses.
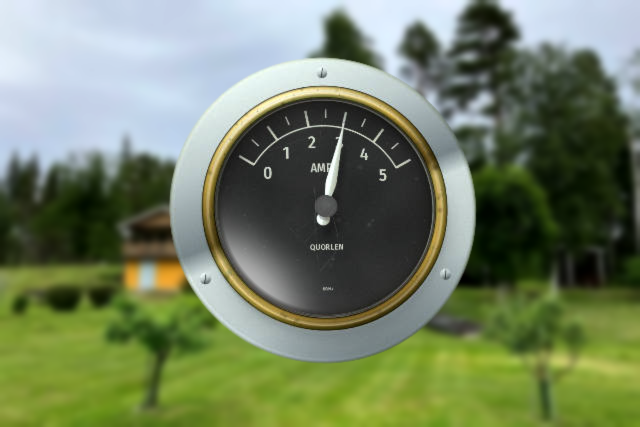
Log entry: 3 (A)
